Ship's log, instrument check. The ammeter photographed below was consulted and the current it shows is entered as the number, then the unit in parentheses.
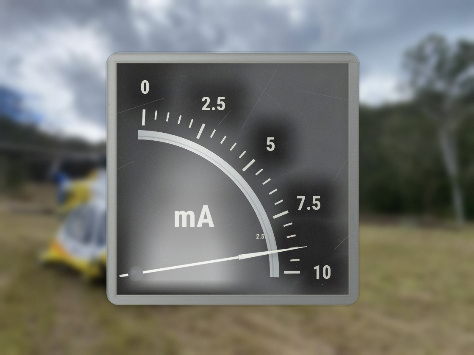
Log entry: 9 (mA)
